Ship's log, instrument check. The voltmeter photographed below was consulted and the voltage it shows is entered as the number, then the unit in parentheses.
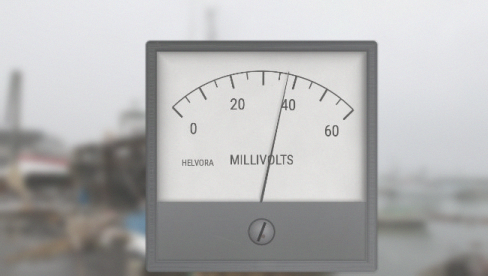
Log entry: 37.5 (mV)
